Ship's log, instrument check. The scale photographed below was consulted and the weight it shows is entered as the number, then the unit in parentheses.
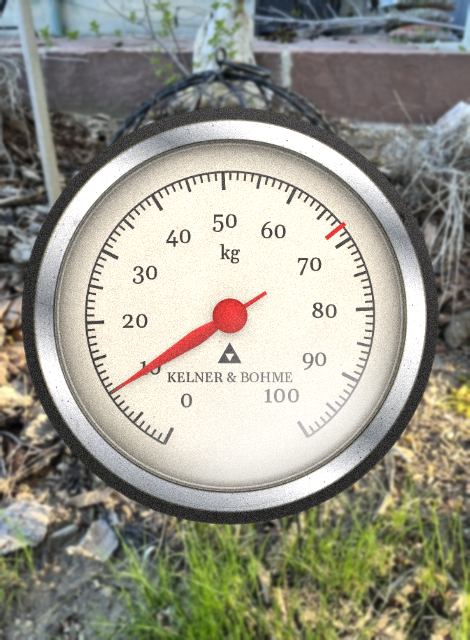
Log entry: 10 (kg)
